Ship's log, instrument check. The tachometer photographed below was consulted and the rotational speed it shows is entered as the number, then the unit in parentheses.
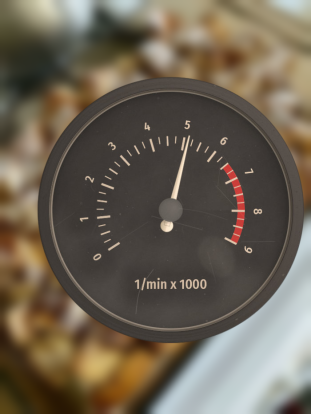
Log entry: 5125 (rpm)
